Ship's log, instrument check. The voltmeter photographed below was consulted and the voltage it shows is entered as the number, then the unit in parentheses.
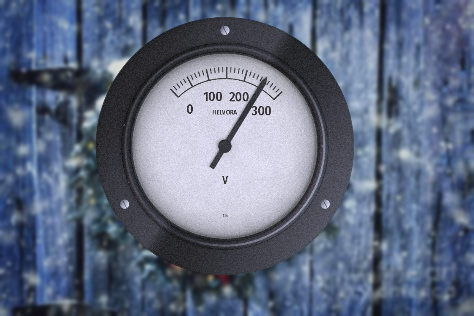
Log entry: 250 (V)
